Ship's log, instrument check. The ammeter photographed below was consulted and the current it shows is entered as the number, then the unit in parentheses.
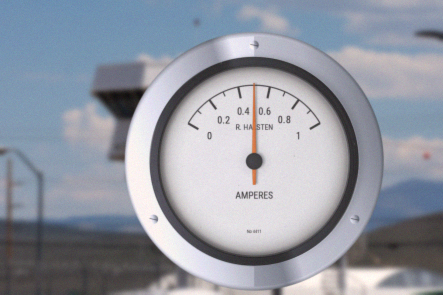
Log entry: 0.5 (A)
